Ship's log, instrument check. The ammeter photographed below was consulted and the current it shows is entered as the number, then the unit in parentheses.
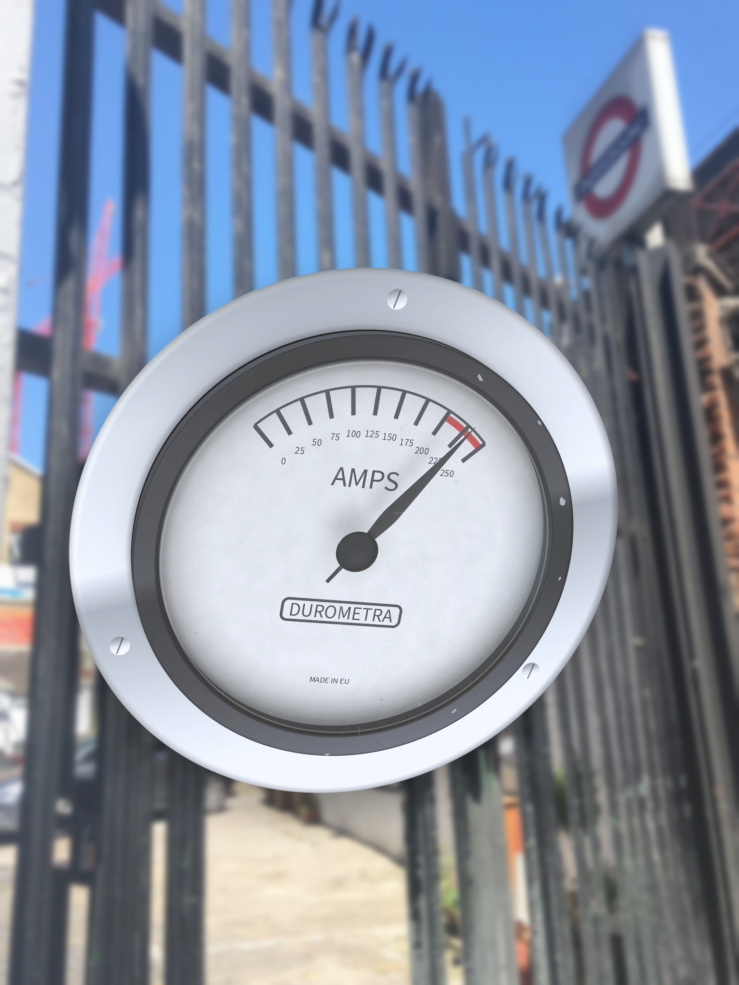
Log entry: 225 (A)
